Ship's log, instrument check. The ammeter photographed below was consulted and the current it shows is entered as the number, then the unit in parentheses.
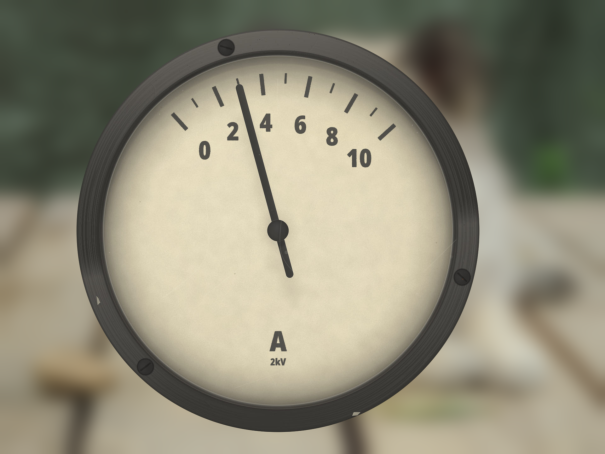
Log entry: 3 (A)
